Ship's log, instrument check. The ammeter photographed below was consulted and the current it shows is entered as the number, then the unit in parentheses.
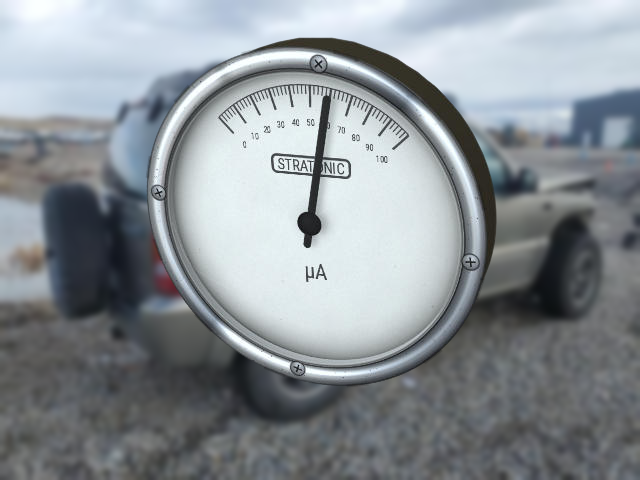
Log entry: 60 (µA)
